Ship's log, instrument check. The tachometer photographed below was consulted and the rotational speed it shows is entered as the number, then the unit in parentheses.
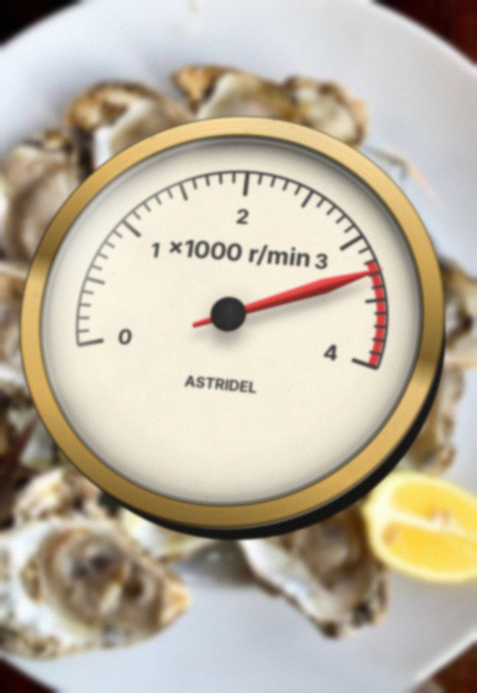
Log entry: 3300 (rpm)
